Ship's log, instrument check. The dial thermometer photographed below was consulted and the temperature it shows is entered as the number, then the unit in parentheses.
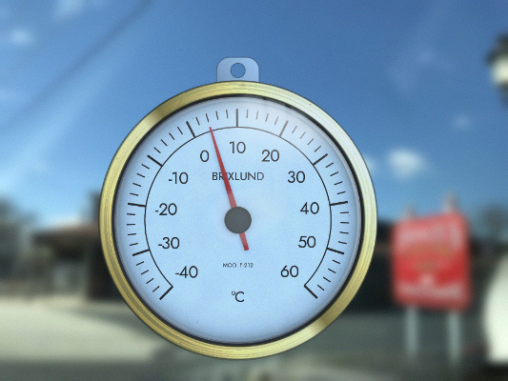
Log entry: 4 (°C)
